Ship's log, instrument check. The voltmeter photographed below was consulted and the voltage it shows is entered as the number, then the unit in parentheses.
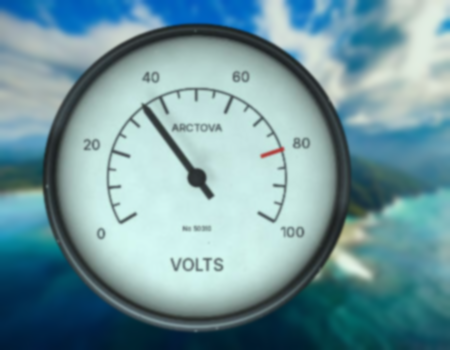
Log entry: 35 (V)
